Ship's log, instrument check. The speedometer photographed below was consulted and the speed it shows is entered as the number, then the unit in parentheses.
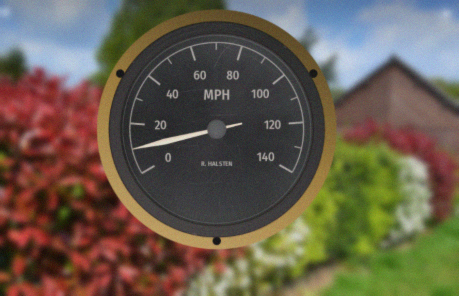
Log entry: 10 (mph)
